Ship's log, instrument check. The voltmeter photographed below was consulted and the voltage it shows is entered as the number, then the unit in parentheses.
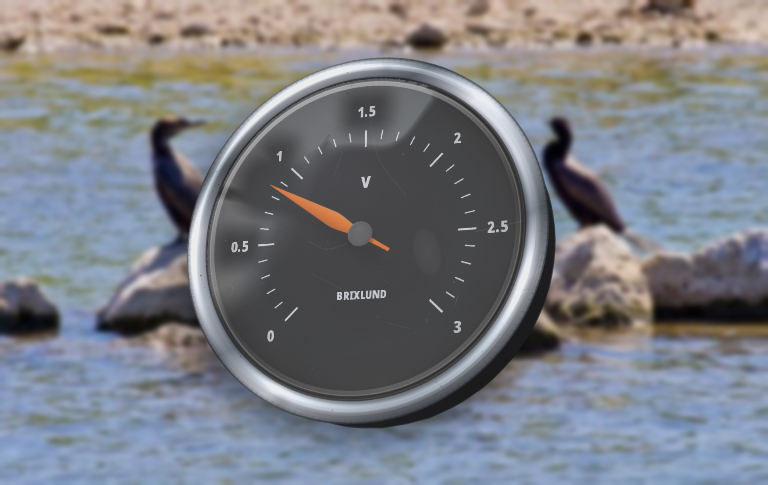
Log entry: 0.85 (V)
